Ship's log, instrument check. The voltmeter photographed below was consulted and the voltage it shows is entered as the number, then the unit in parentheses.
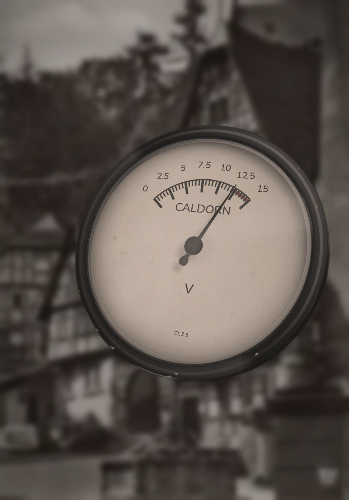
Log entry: 12.5 (V)
